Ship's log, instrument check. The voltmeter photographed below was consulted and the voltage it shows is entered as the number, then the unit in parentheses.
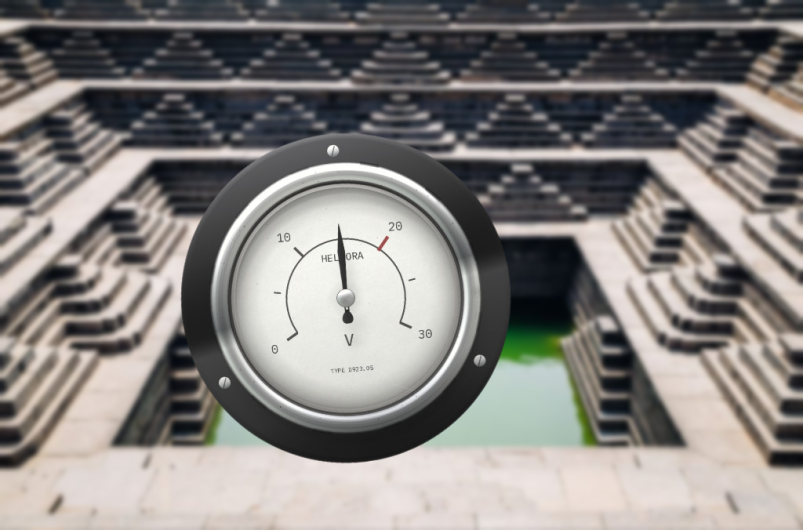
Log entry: 15 (V)
